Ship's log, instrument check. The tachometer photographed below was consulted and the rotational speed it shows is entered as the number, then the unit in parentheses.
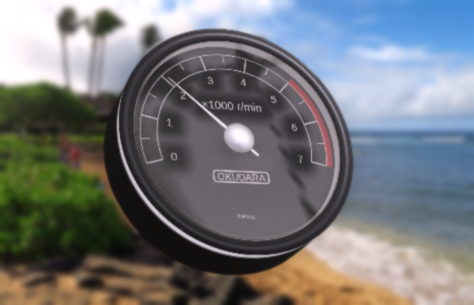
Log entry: 2000 (rpm)
